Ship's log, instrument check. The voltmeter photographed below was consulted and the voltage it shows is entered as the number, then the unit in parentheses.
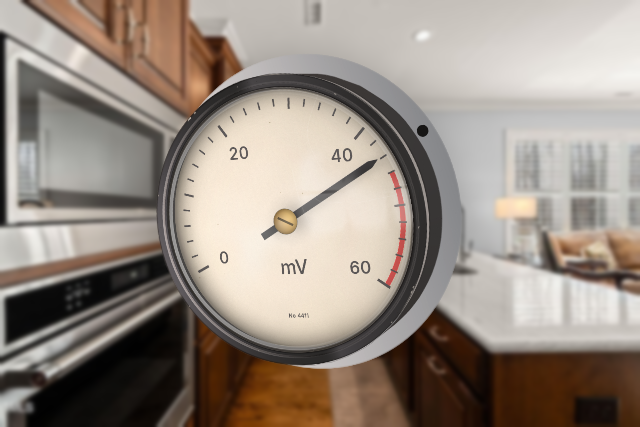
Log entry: 44 (mV)
